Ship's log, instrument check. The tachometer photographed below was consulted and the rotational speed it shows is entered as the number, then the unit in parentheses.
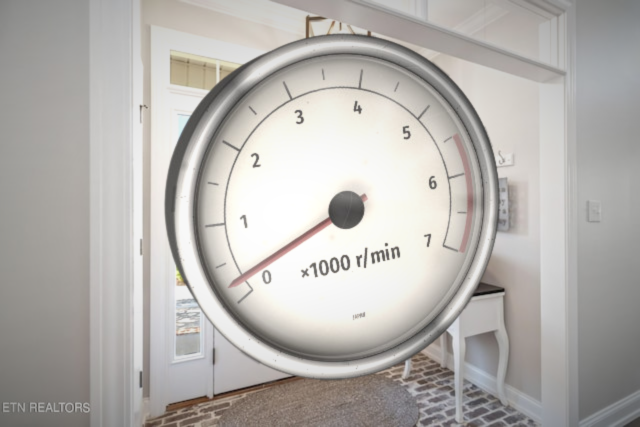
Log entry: 250 (rpm)
